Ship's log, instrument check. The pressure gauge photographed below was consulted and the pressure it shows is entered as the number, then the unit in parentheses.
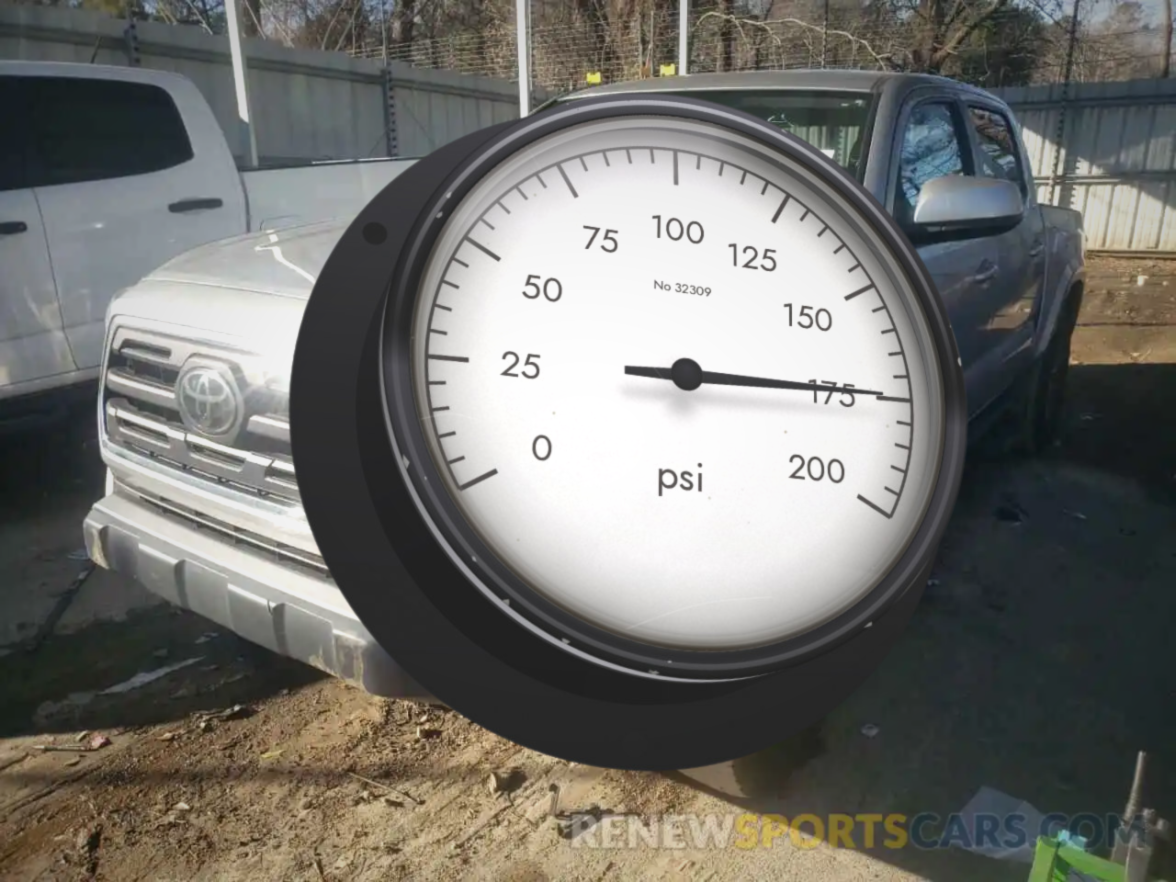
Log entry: 175 (psi)
